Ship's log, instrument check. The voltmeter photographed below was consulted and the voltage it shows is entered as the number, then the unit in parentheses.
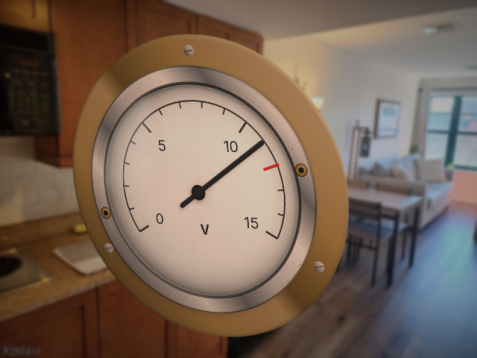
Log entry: 11 (V)
